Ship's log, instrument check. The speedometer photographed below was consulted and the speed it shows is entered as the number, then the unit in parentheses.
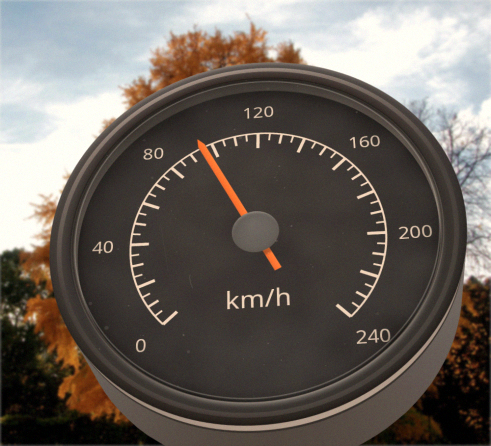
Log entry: 95 (km/h)
